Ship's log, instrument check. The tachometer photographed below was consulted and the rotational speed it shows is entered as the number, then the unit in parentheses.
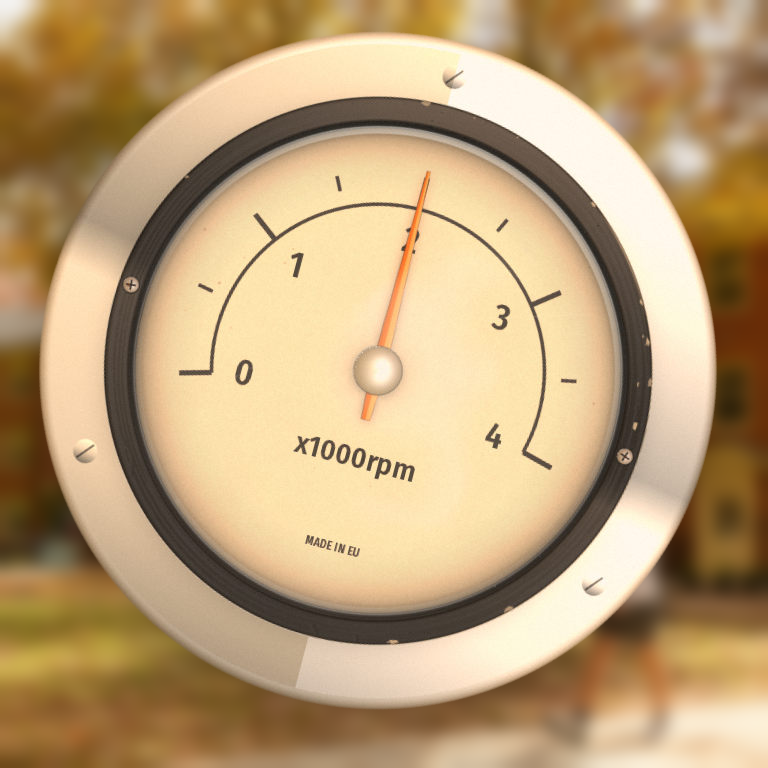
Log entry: 2000 (rpm)
